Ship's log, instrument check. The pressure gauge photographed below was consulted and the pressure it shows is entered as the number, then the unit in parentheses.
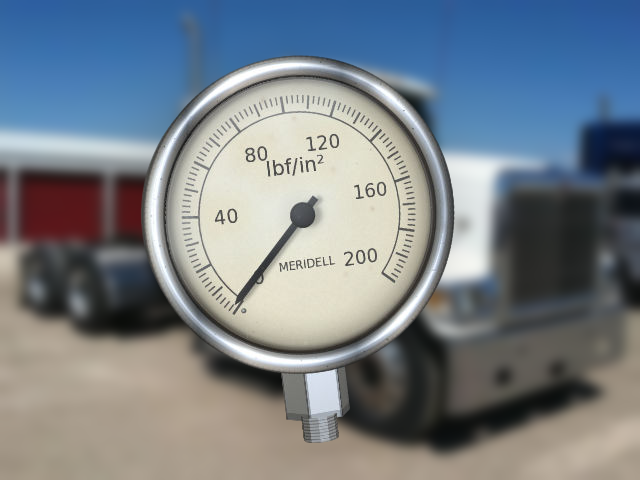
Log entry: 2 (psi)
